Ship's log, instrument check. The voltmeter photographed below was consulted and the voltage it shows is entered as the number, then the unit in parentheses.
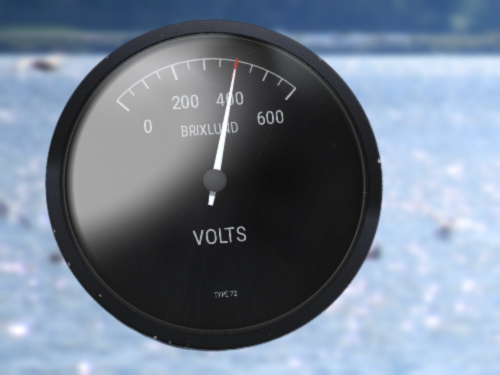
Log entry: 400 (V)
